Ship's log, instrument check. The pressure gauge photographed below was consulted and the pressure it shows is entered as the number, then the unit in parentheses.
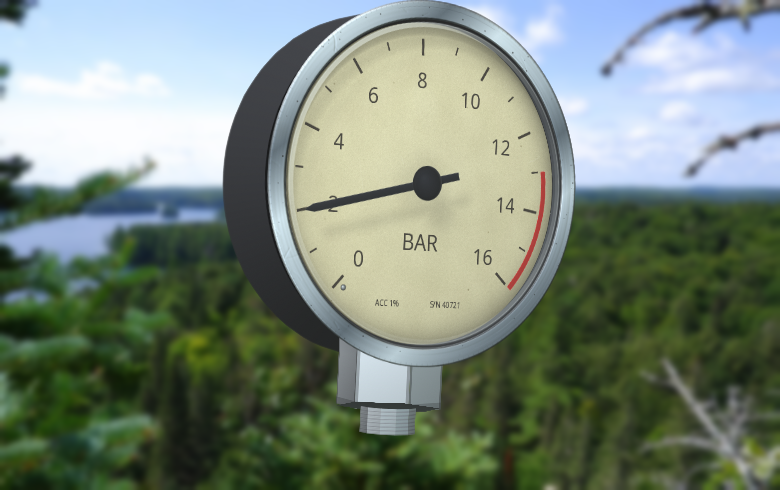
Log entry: 2 (bar)
